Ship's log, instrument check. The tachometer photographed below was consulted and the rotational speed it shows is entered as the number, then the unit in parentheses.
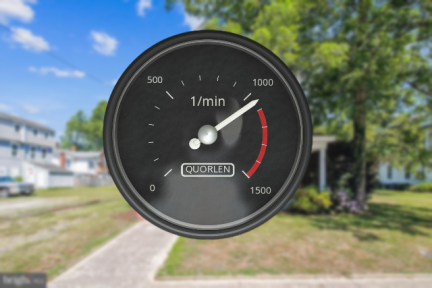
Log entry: 1050 (rpm)
